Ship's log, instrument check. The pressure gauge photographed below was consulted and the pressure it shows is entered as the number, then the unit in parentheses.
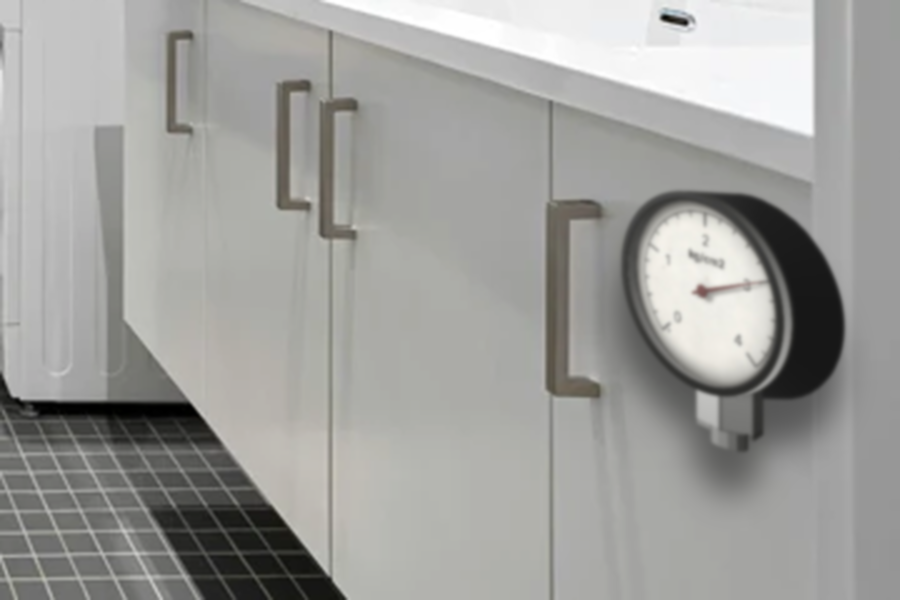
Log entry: 3 (kg/cm²)
